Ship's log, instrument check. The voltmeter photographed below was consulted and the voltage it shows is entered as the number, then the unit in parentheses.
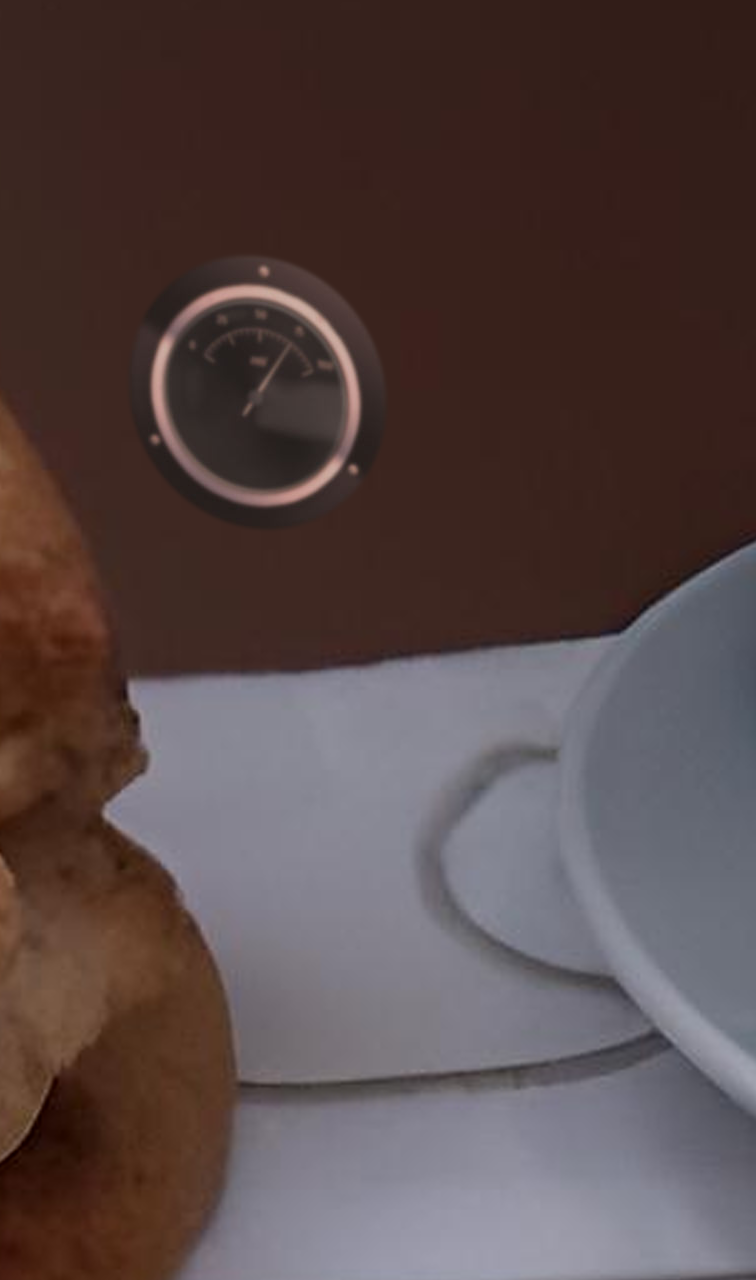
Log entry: 75 (mV)
